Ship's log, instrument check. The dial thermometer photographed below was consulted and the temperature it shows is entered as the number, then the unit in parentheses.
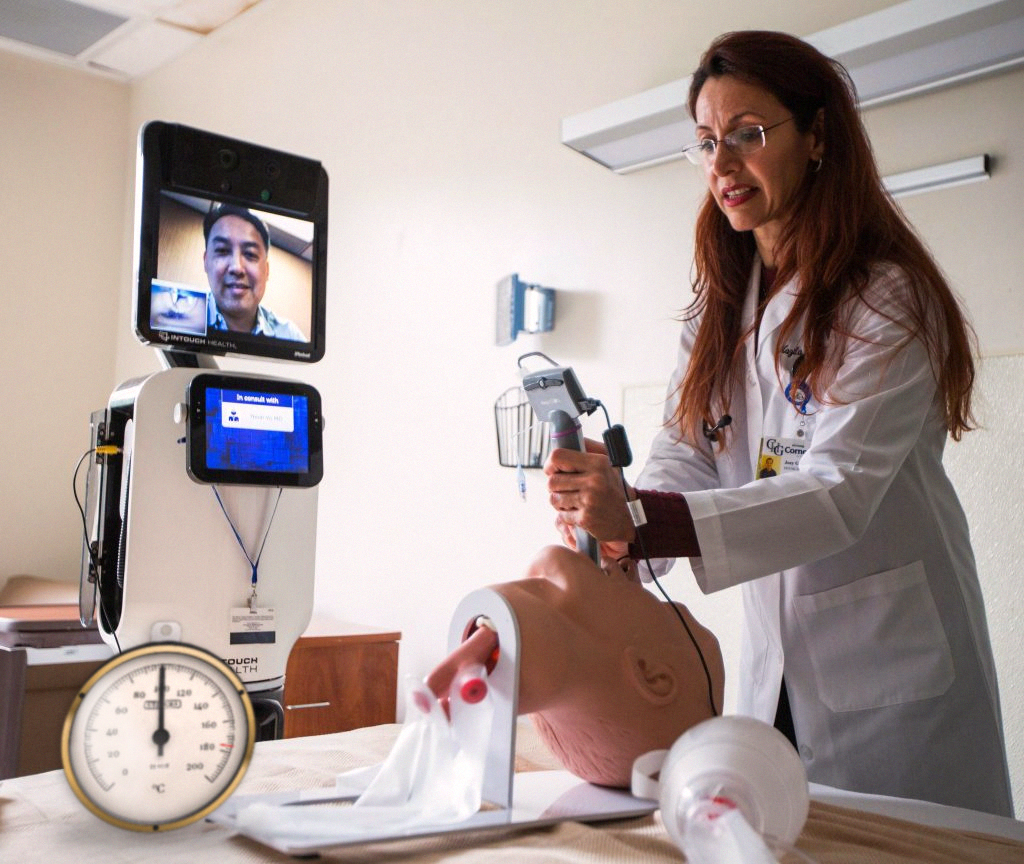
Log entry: 100 (°C)
